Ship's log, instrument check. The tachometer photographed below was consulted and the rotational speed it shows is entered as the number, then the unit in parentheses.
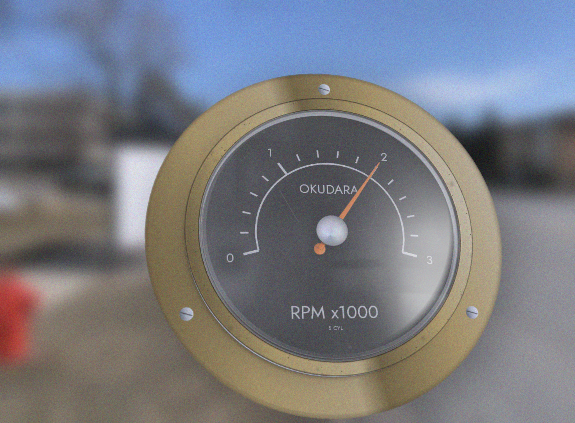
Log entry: 2000 (rpm)
